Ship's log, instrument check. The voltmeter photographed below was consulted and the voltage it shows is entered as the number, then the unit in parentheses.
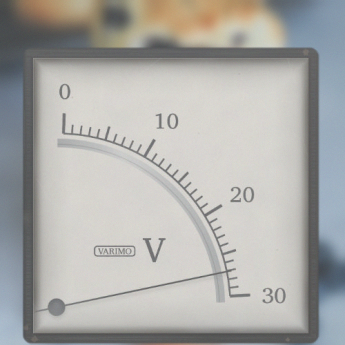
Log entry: 27 (V)
